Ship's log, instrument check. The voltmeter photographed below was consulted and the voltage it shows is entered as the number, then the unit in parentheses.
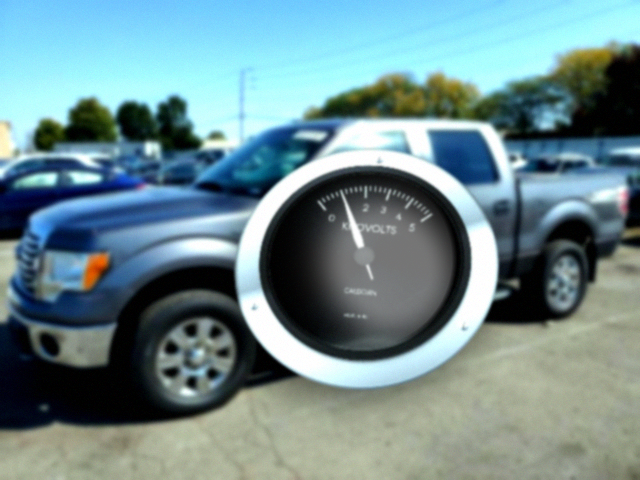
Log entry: 1 (kV)
